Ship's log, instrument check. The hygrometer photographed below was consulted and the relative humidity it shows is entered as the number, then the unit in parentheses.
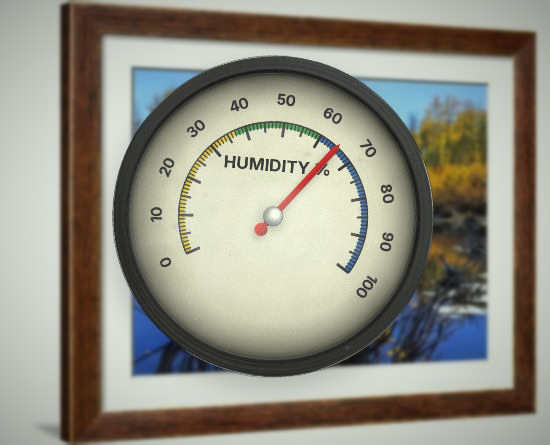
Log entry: 65 (%)
